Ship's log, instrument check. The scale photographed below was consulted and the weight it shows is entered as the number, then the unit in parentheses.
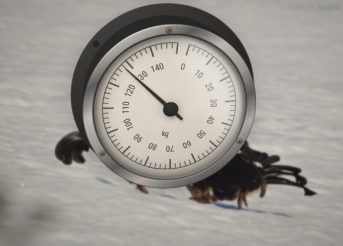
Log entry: 128 (kg)
